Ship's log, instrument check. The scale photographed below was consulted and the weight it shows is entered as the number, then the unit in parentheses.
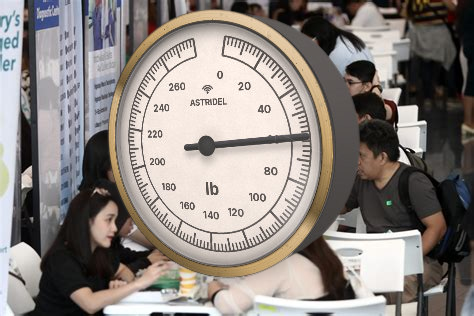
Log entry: 60 (lb)
